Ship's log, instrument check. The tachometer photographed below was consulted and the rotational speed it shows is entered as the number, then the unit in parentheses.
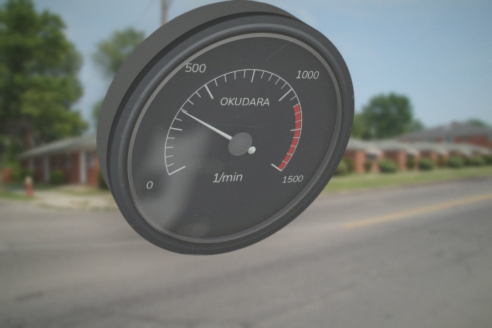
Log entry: 350 (rpm)
